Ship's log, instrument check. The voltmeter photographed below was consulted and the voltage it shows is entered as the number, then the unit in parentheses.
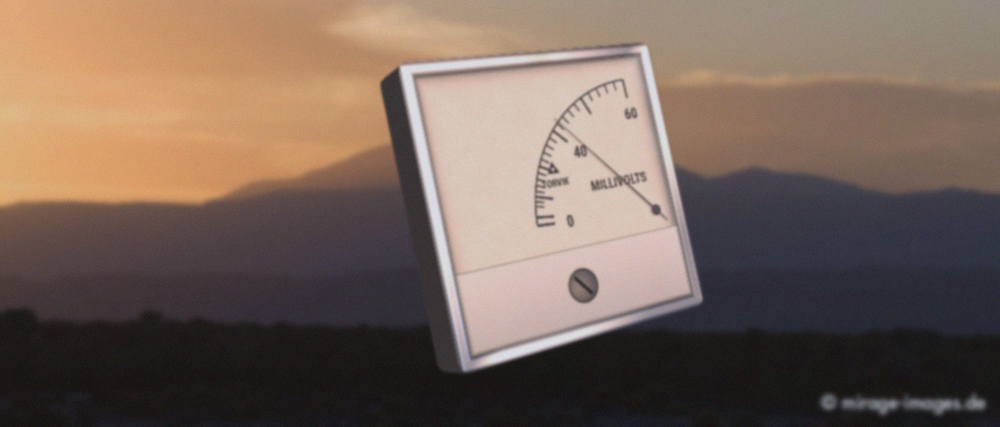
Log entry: 42 (mV)
